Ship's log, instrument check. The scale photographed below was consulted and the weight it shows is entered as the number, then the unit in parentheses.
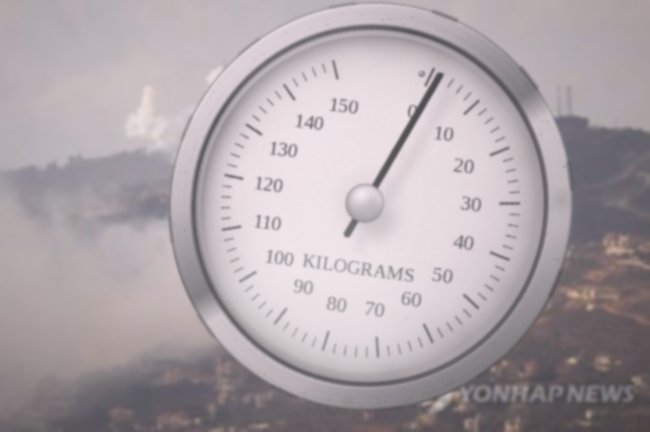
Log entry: 2 (kg)
